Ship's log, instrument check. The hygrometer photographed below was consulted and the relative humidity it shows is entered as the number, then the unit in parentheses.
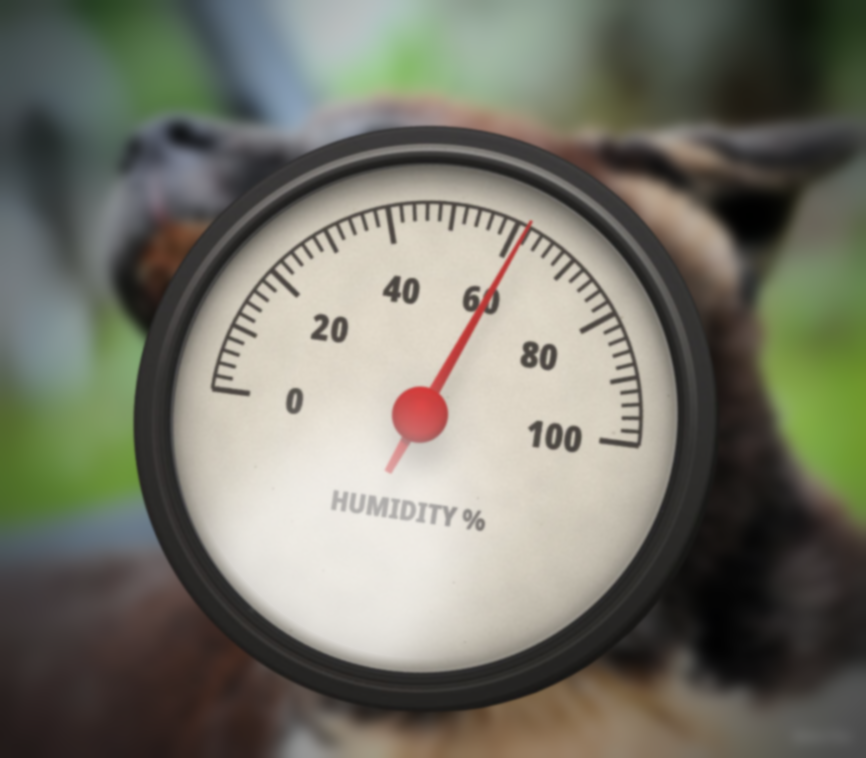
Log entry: 62 (%)
